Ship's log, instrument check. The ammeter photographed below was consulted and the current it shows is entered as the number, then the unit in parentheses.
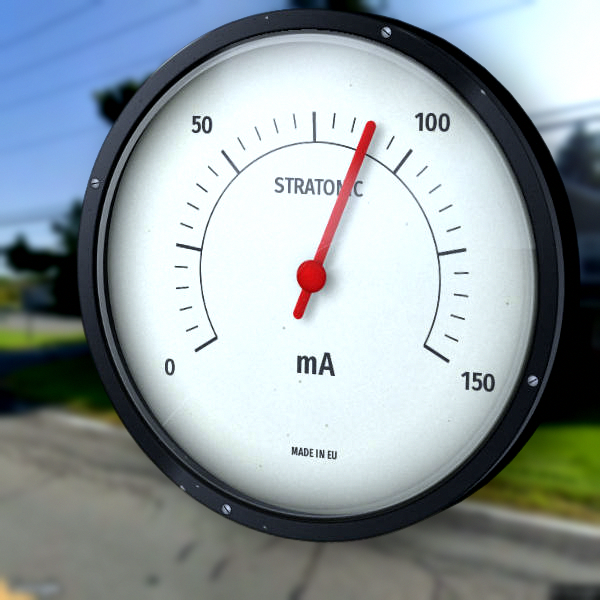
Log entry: 90 (mA)
